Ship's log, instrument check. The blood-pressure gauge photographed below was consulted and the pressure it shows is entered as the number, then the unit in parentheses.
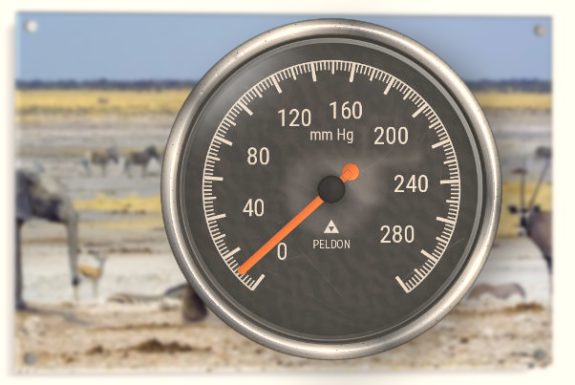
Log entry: 10 (mmHg)
